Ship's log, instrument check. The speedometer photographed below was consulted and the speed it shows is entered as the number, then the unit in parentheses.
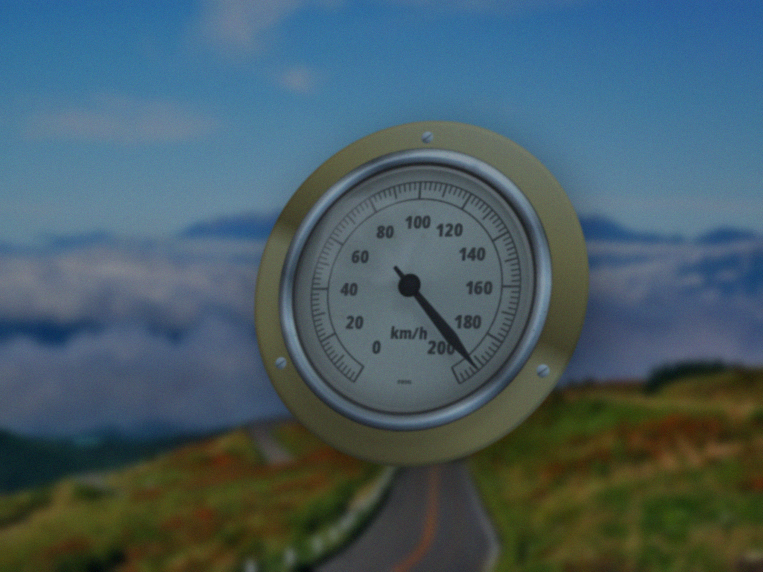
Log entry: 192 (km/h)
